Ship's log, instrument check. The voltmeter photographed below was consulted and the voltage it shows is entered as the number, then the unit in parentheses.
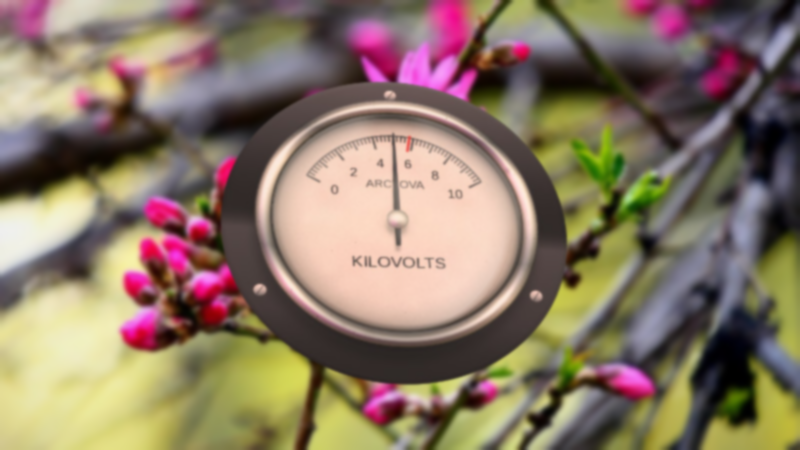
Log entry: 5 (kV)
